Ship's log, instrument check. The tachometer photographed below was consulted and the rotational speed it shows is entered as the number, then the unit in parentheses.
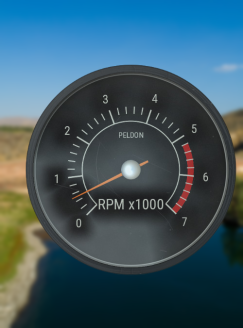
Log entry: 500 (rpm)
